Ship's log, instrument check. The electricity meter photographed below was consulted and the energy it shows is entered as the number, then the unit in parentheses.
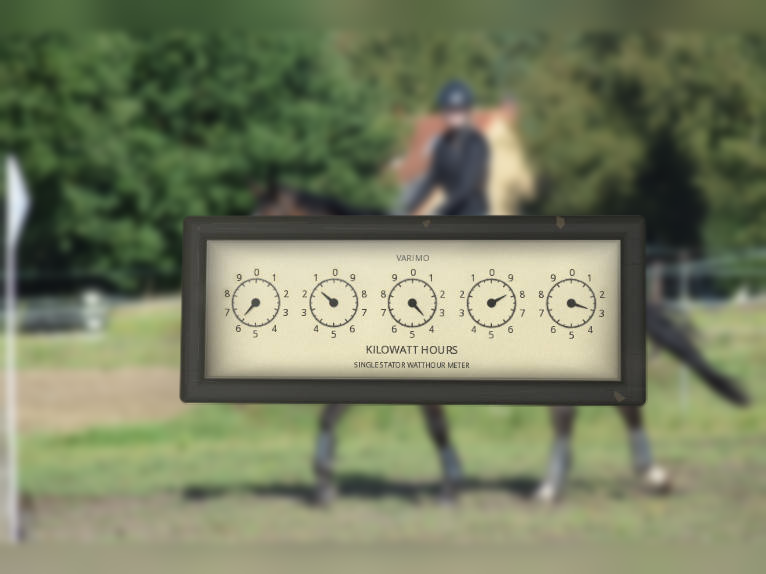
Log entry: 61383 (kWh)
